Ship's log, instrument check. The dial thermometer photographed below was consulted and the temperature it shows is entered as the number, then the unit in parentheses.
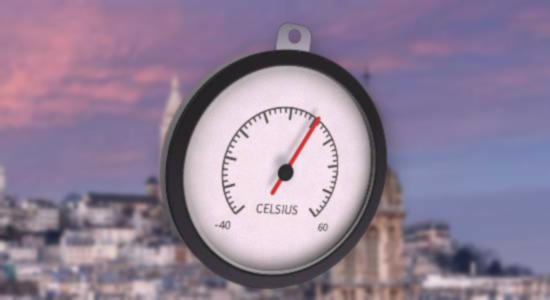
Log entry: 20 (°C)
